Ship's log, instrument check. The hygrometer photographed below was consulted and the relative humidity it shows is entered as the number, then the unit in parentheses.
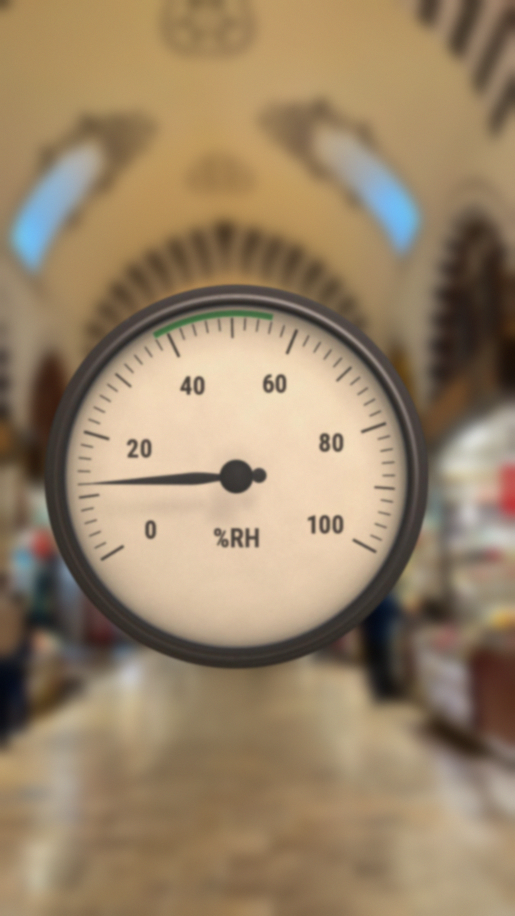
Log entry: 12 (%)
